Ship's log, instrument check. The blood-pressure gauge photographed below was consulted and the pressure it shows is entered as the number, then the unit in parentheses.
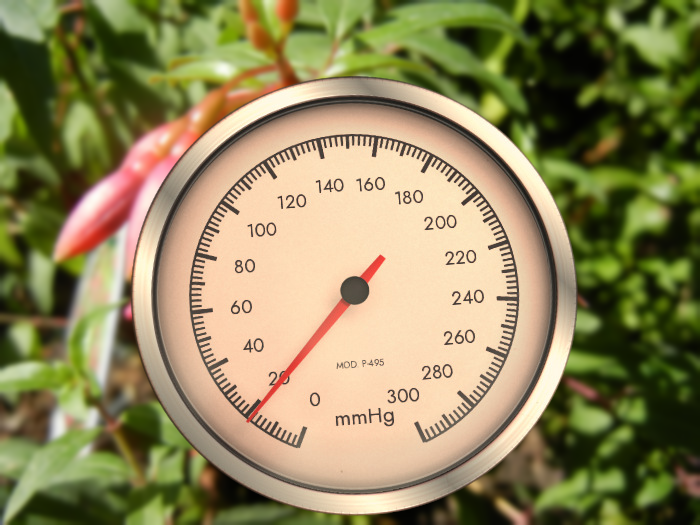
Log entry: 18 (mmHg)
